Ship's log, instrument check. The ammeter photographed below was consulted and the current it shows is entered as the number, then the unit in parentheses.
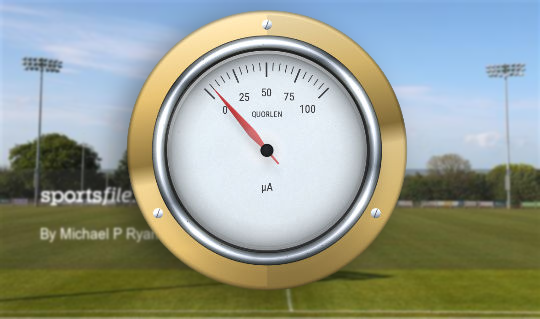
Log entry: 5 (µA)
